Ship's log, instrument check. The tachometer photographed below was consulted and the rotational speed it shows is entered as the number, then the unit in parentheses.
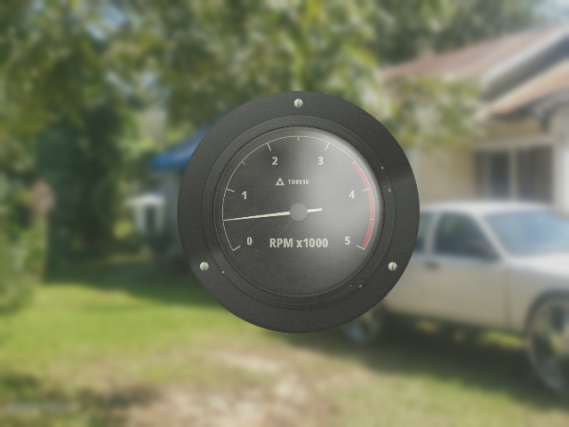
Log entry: 500 (rpm)
